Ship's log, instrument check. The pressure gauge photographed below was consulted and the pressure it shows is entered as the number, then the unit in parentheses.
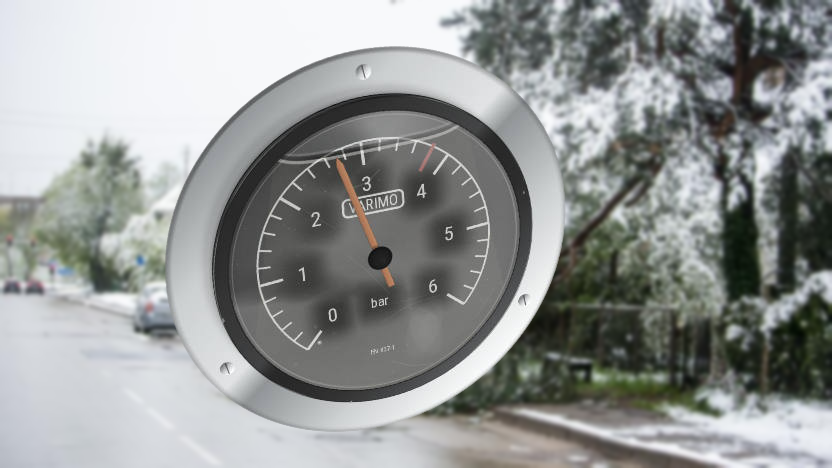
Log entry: 2.7 (bar)
